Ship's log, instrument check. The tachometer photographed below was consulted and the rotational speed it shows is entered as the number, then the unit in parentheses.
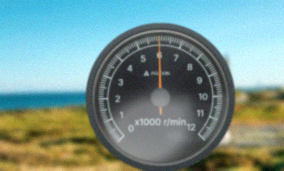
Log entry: 6000 (rpm)
